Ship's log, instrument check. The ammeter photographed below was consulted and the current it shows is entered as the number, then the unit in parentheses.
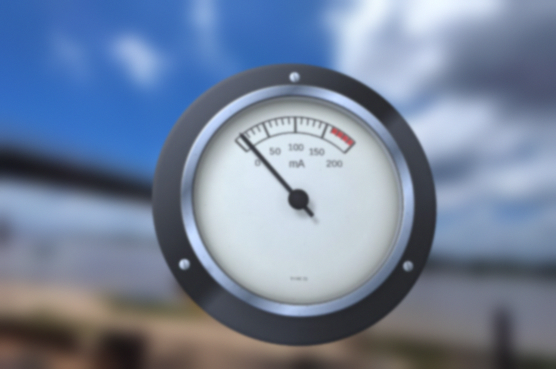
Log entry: 10 (mA)
